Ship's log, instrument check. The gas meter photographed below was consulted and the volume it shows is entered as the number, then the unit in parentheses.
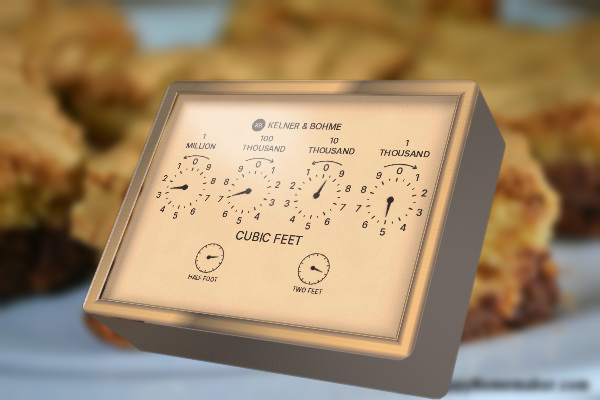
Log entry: 269500 (ft³)
